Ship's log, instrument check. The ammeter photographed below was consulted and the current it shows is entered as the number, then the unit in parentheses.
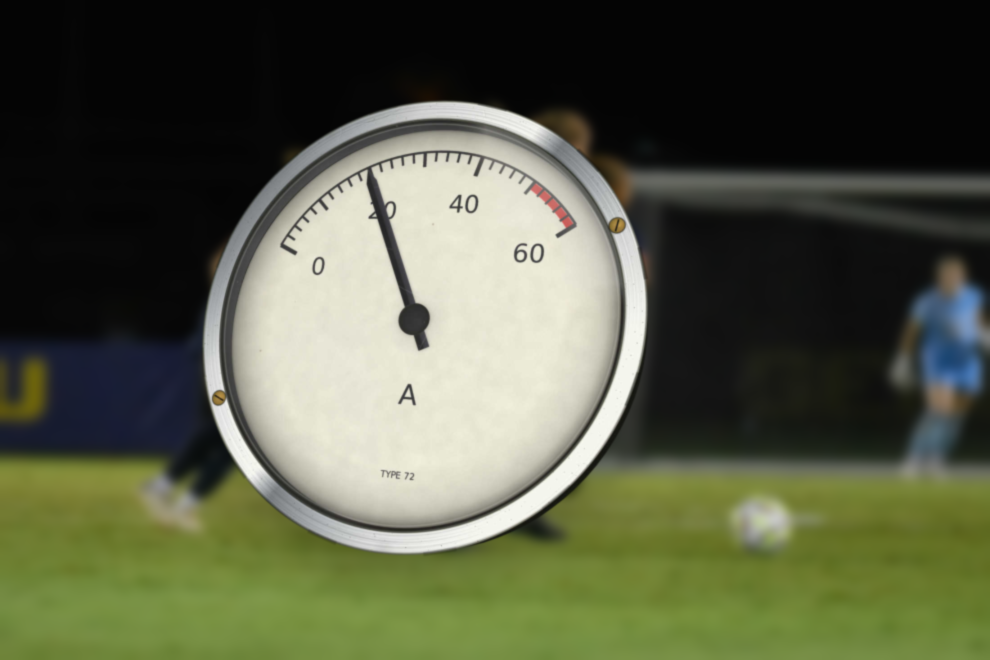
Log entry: 20 (A)
